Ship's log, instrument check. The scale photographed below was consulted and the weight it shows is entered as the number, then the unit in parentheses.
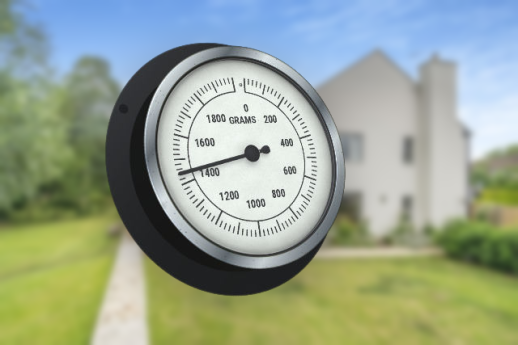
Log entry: 1440 (g)
